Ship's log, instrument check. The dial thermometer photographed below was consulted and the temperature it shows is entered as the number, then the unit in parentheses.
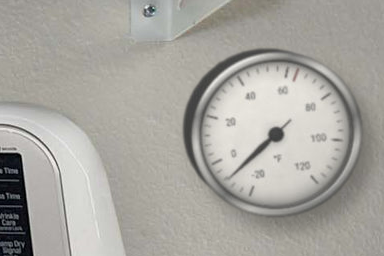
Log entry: -8 (°F)
